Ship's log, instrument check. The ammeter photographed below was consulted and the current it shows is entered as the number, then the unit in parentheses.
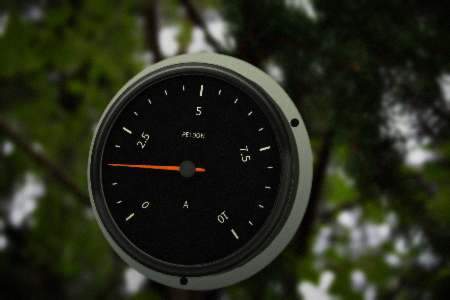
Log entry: 1.5 (A)
